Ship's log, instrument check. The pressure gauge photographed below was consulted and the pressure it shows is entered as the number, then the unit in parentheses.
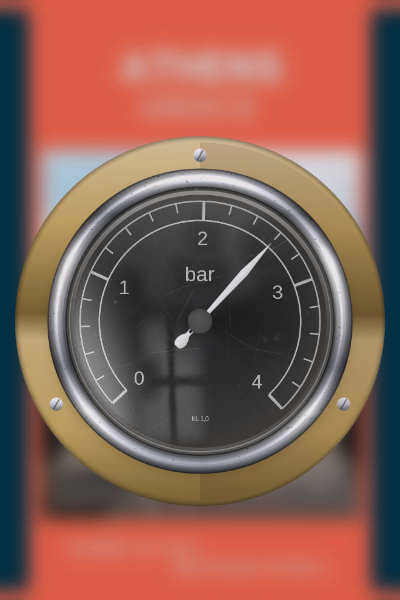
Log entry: 2.6 (bar)
